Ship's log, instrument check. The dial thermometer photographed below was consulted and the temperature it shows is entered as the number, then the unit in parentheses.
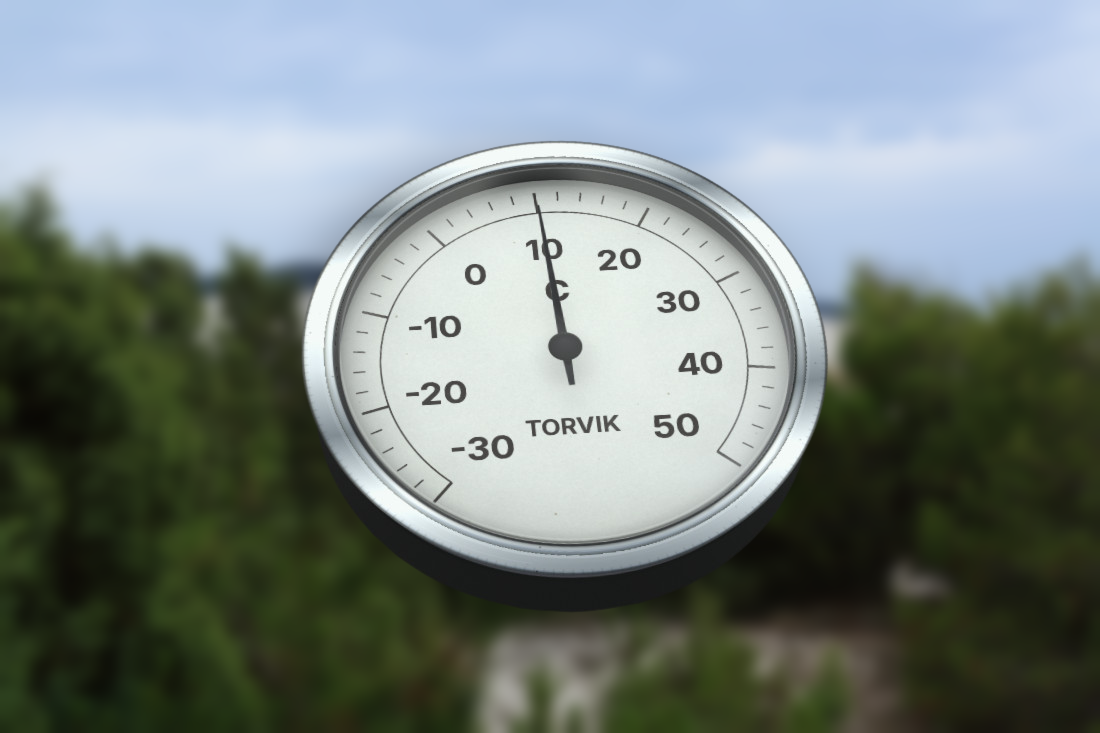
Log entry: 10 (°C)
